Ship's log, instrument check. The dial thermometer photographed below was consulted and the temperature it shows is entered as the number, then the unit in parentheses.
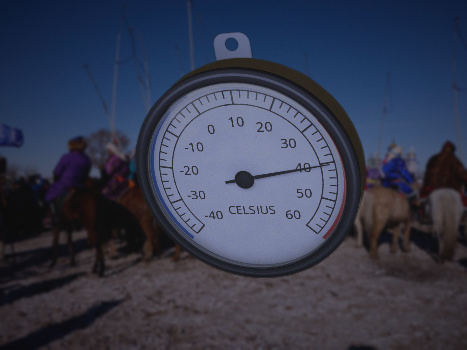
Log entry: 40 (°C)
